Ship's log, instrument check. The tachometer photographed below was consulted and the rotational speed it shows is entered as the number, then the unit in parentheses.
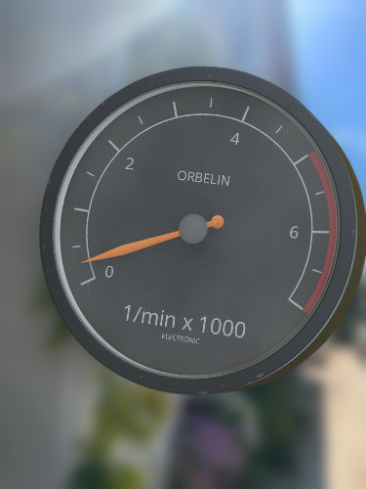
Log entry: 250 (rpm)
